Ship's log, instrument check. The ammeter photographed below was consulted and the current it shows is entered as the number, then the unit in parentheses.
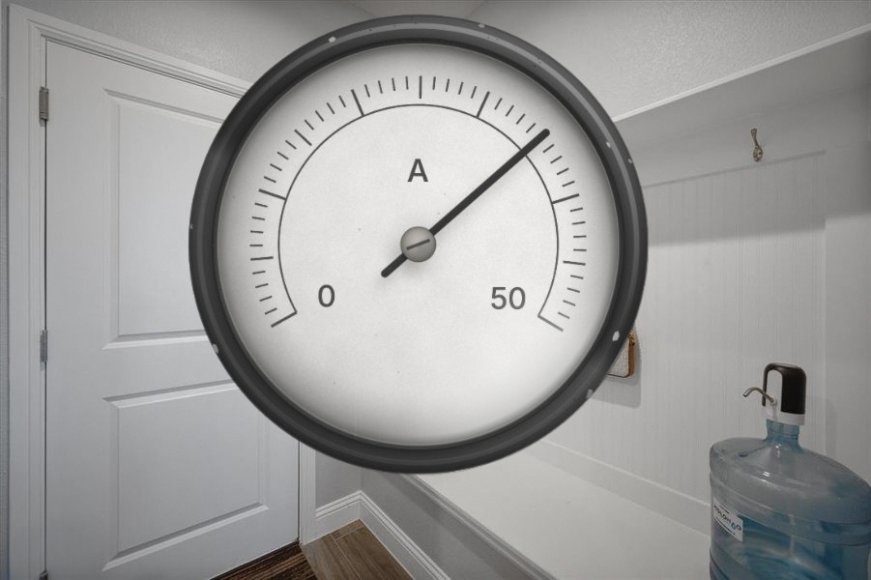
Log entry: 35 (A)
